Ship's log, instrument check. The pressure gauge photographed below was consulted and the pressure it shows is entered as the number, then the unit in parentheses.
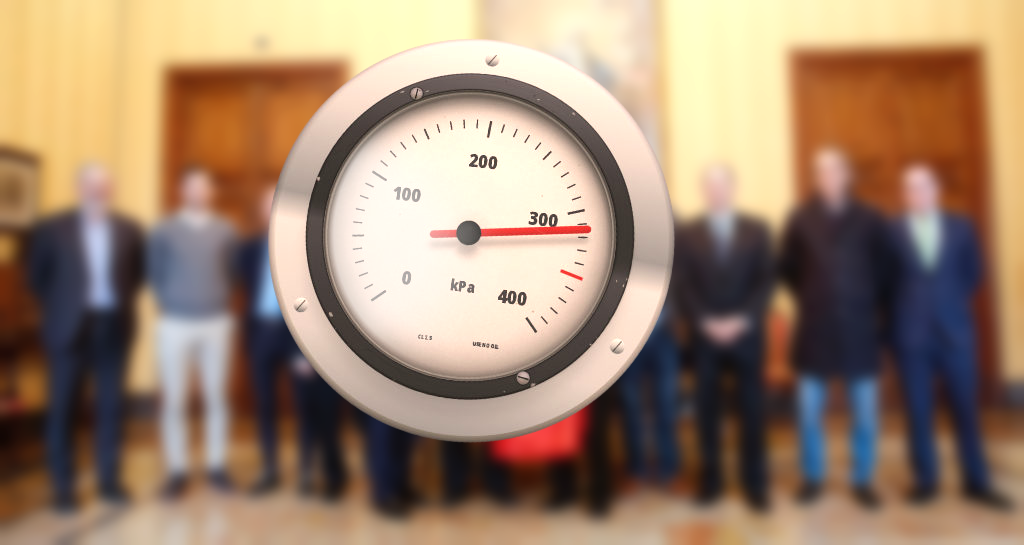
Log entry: 315 (kPa)
